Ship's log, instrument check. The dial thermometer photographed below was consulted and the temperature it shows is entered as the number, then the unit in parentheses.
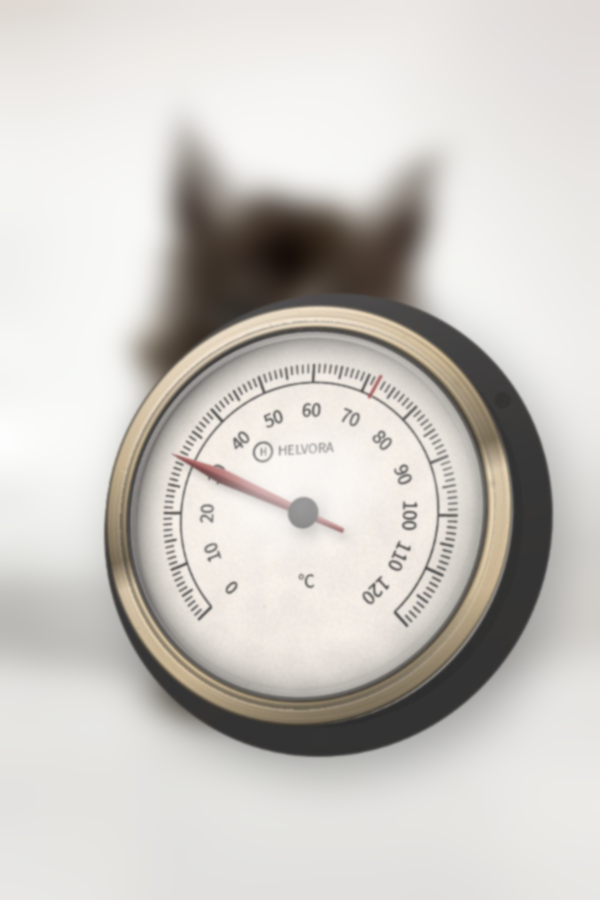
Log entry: 30 (°C)
